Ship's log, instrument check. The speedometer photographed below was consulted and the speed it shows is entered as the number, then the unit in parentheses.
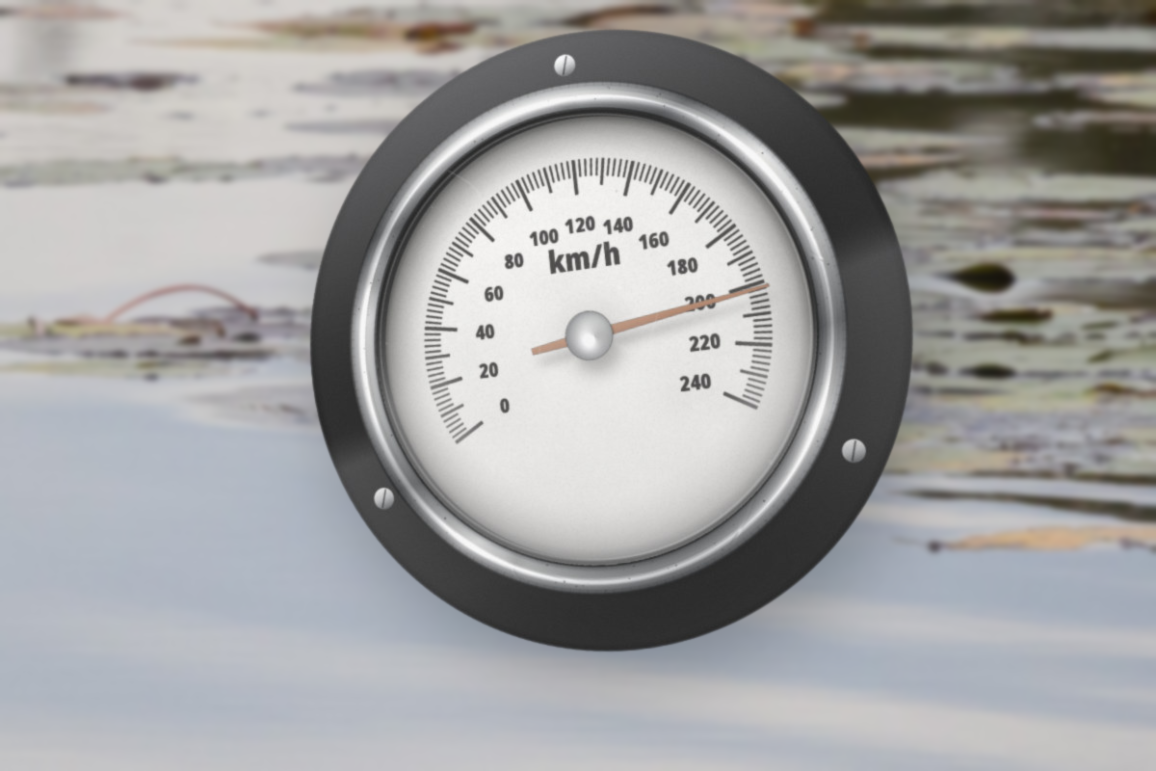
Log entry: 202 (km/h)
